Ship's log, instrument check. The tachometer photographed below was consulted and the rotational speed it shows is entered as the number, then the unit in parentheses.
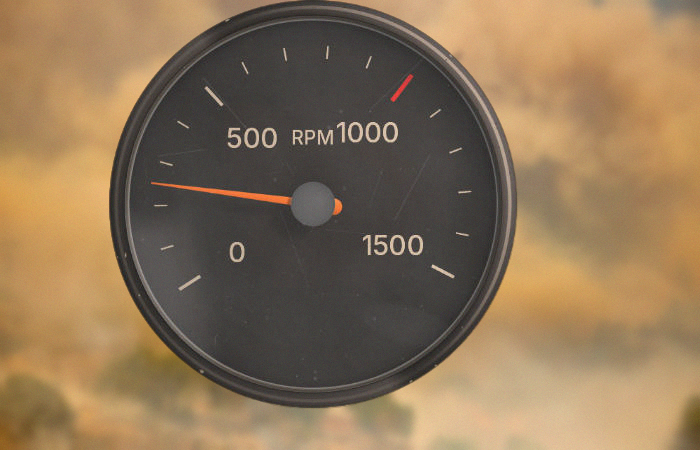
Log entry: 250 (rpm)
